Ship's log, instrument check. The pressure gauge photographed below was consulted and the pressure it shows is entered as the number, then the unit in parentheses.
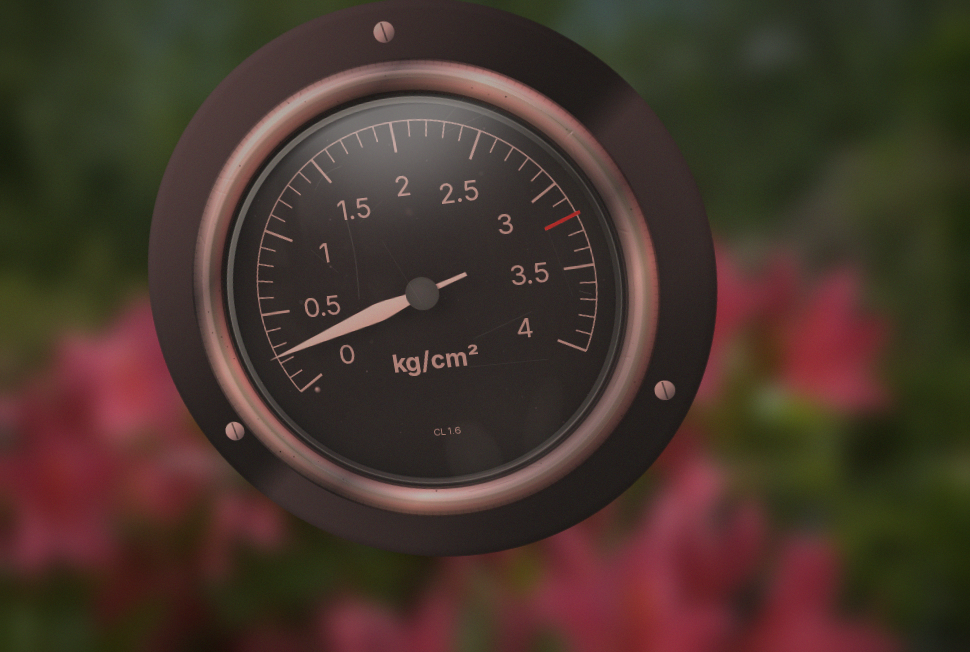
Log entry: 0.25 (kg/cm²)
